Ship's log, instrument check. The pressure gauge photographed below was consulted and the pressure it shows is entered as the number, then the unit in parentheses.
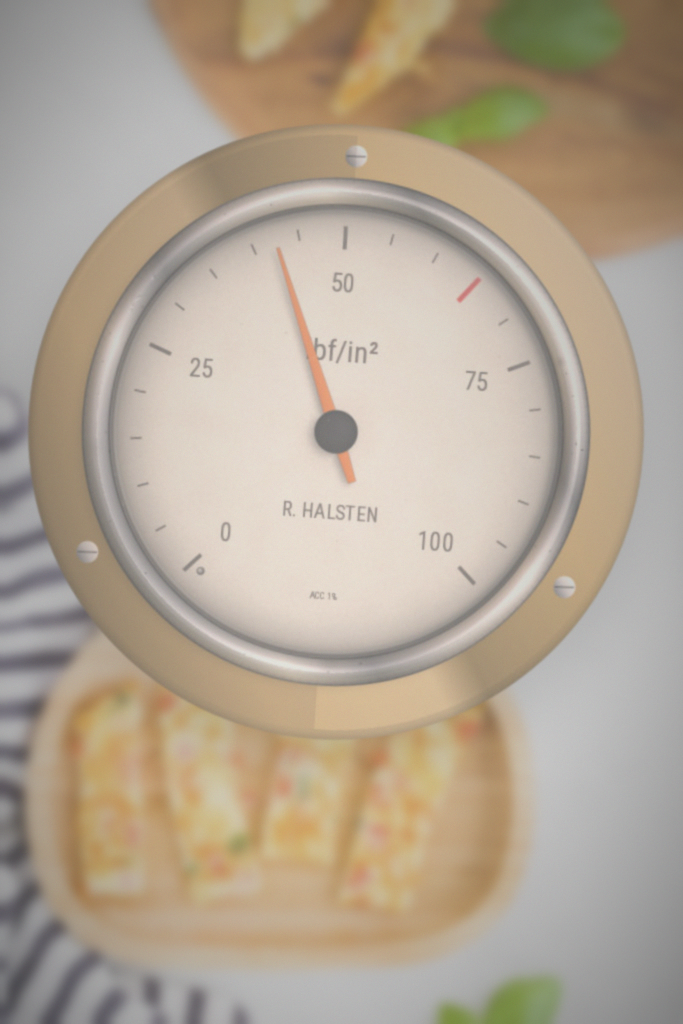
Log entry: 42.5 (psi)
